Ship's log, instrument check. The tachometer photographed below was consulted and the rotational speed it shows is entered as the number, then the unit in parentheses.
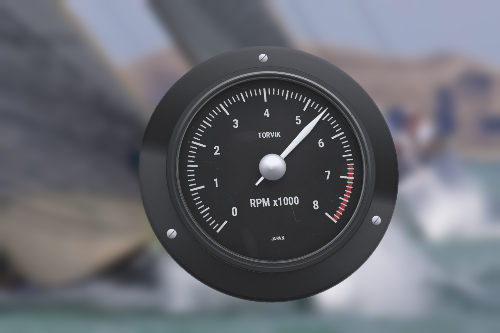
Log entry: 5400 (rpm)
